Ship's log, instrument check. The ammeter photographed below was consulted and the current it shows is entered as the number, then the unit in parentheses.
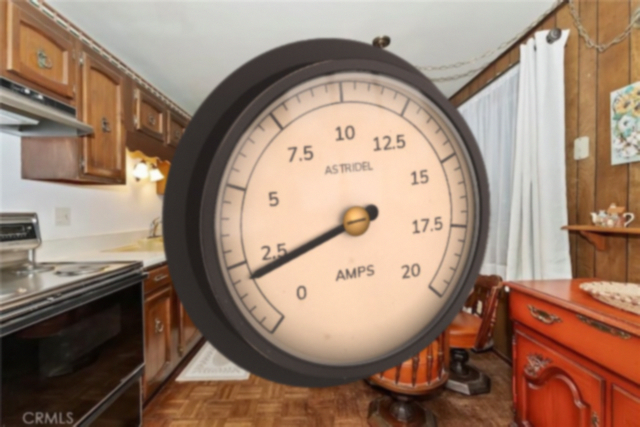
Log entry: 2 (A)
